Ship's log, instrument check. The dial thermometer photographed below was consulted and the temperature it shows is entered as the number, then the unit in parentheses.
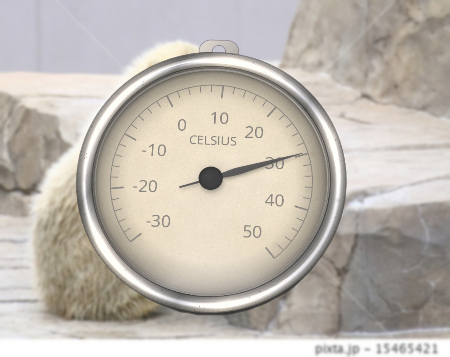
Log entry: 30 (°C)
